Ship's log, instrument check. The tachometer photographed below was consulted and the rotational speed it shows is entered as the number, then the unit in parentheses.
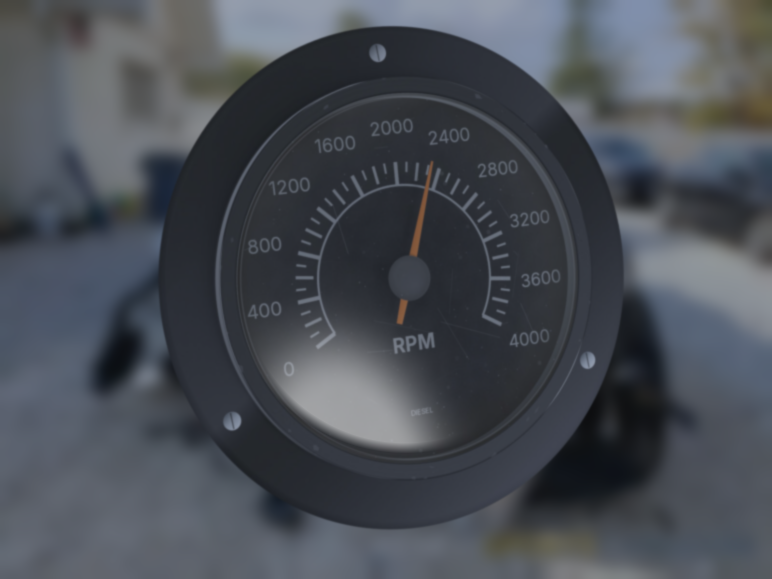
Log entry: 2300 (rpm)
